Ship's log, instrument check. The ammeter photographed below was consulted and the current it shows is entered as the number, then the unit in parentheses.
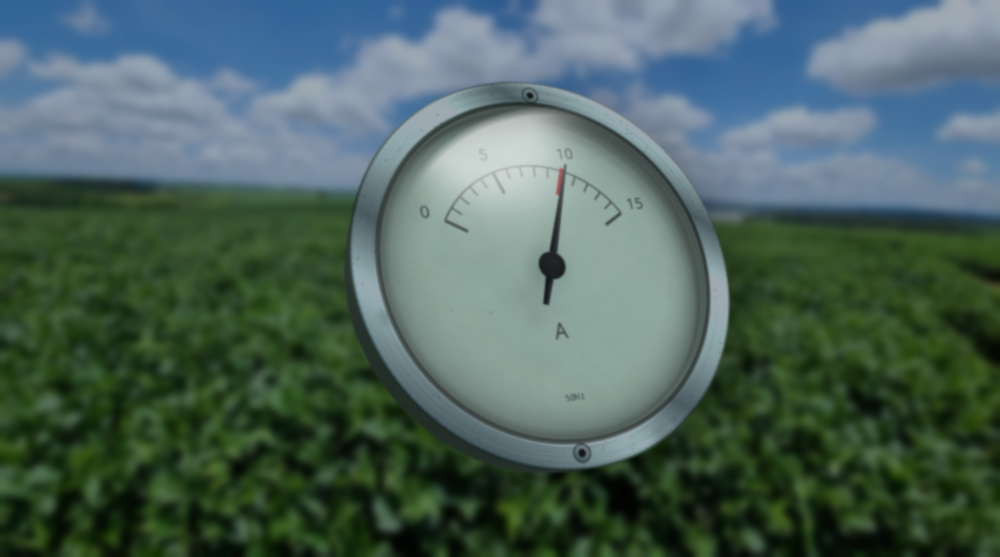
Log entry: 10 (A)
